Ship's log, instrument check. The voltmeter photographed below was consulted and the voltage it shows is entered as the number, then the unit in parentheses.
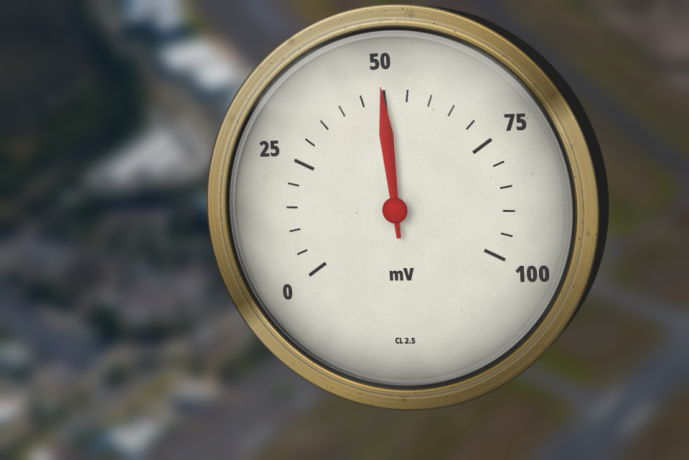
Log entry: 50 (mV)
